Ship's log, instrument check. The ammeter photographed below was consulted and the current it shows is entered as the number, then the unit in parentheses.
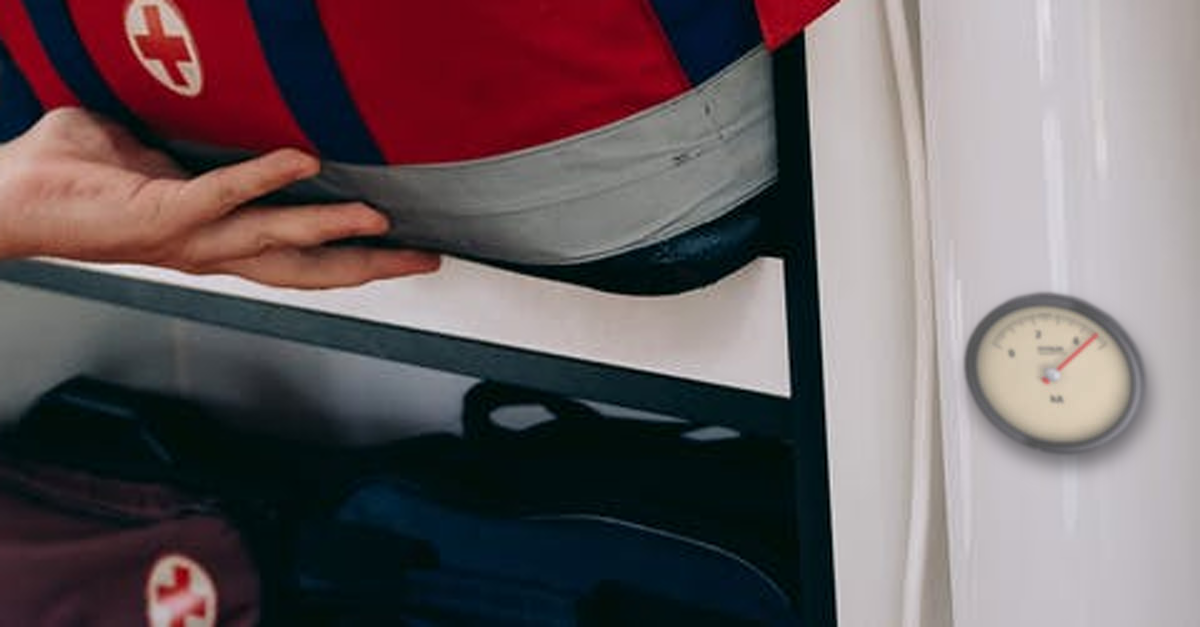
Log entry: 4.5 (kA)
